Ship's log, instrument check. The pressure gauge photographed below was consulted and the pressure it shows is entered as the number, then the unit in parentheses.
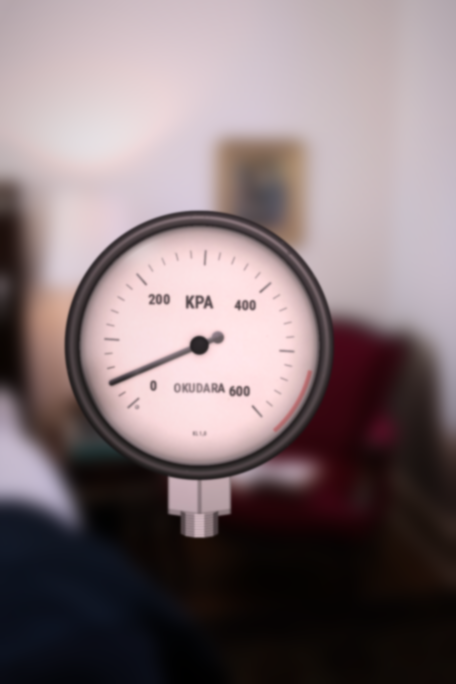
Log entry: 40 (kPa)
